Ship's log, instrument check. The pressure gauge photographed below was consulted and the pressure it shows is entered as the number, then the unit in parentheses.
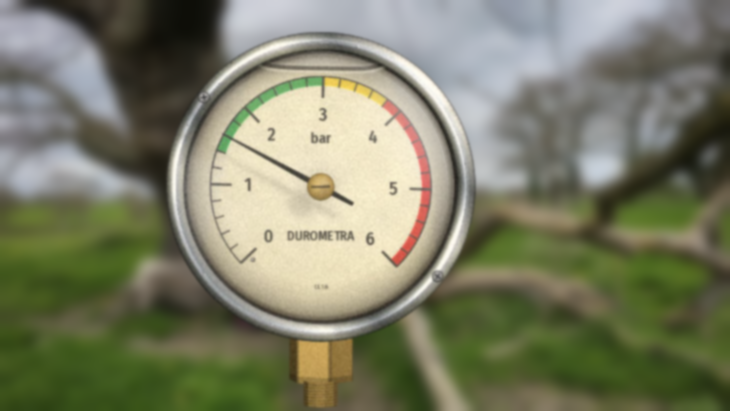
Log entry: 1.6 (bar)
